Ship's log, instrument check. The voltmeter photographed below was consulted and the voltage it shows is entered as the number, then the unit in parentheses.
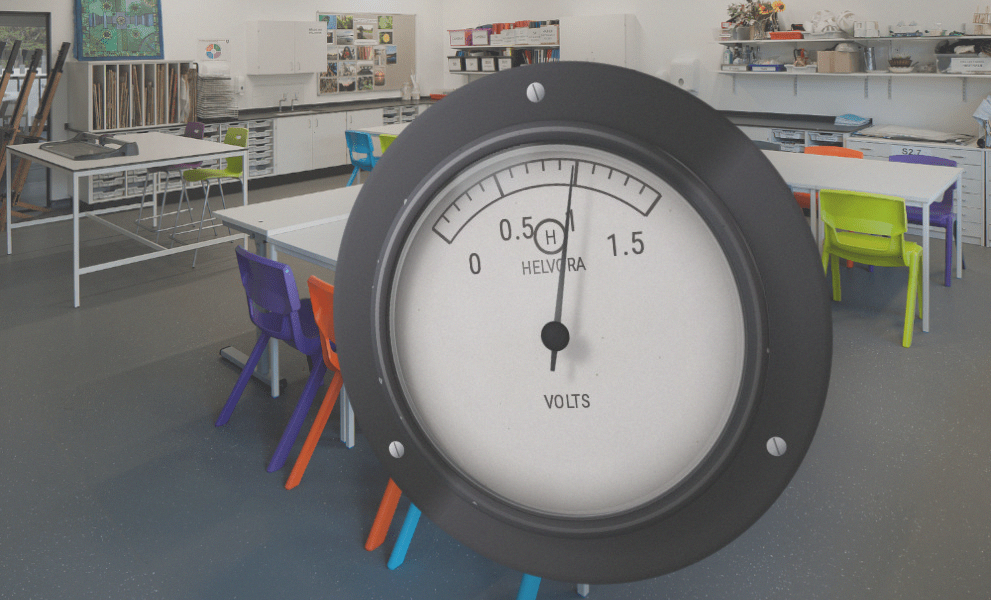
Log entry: 1 (V)
